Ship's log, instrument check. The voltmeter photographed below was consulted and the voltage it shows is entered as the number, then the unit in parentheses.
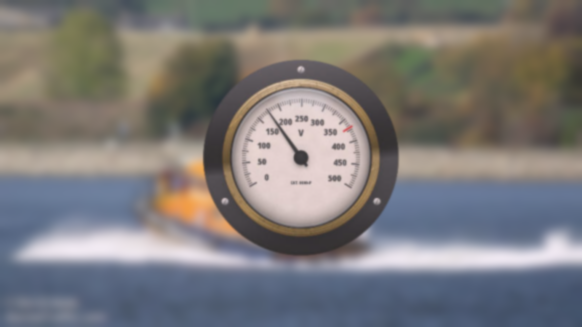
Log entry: 175 (V)
